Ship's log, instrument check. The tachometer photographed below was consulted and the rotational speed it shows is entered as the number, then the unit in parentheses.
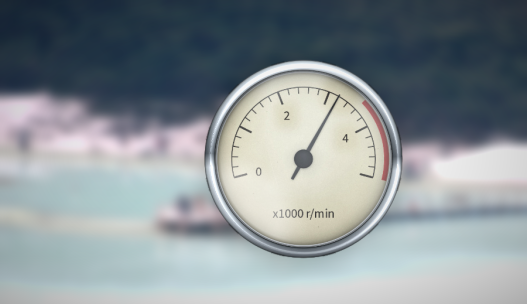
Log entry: 3200 (rpm)
